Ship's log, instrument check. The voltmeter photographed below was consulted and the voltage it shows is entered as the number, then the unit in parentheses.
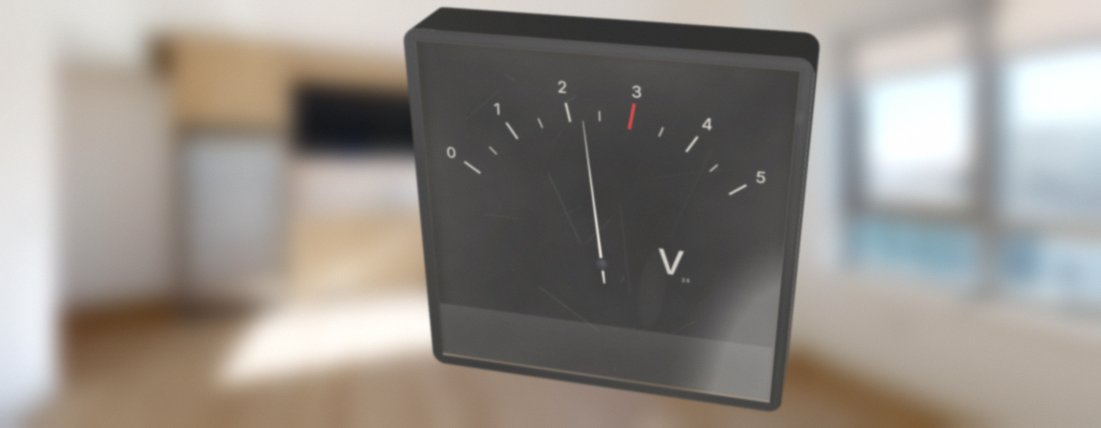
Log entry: 2.25 (V)
